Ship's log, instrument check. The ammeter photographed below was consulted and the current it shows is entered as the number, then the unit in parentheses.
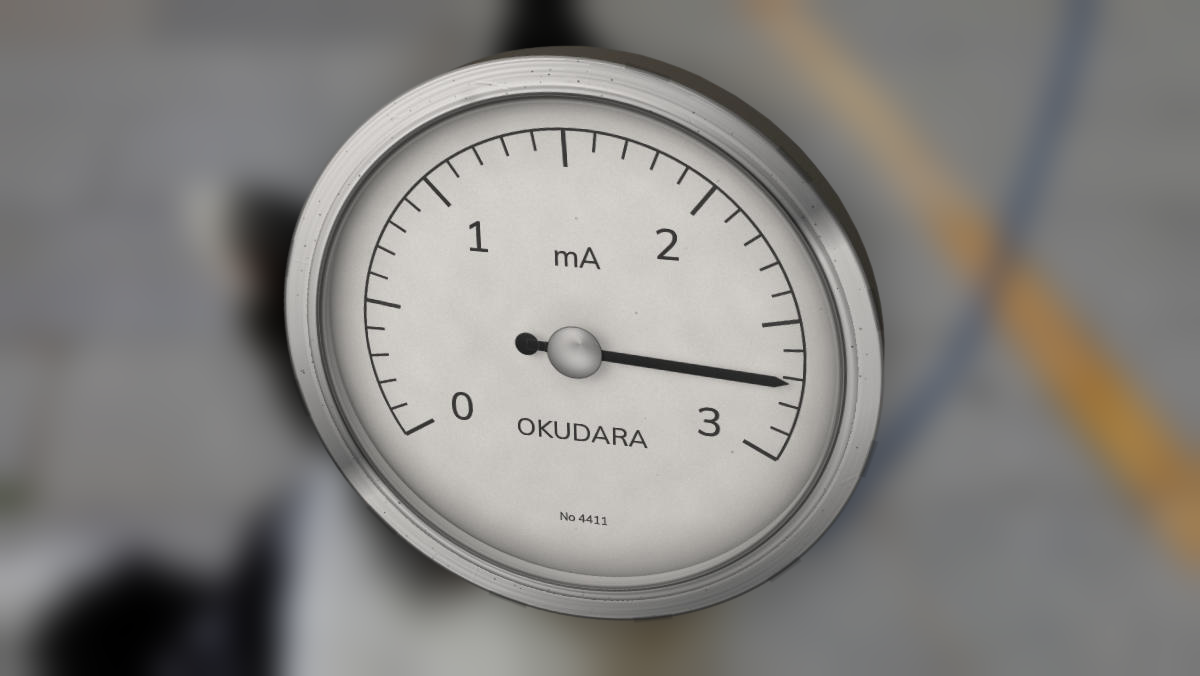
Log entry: 2.7 (mA)
